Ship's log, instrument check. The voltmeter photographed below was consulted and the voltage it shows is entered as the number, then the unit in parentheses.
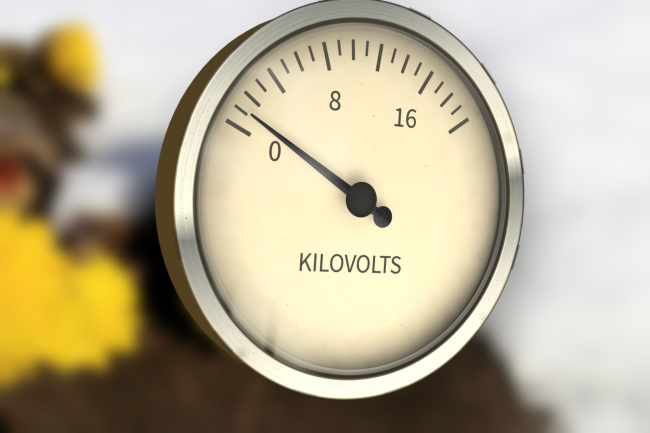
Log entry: 1 (kV)
